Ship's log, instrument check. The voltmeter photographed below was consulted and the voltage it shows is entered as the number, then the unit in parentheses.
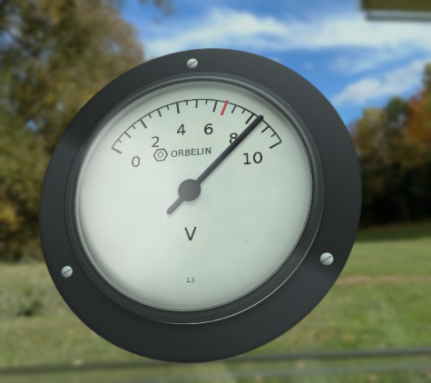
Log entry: 8.5 (V)
